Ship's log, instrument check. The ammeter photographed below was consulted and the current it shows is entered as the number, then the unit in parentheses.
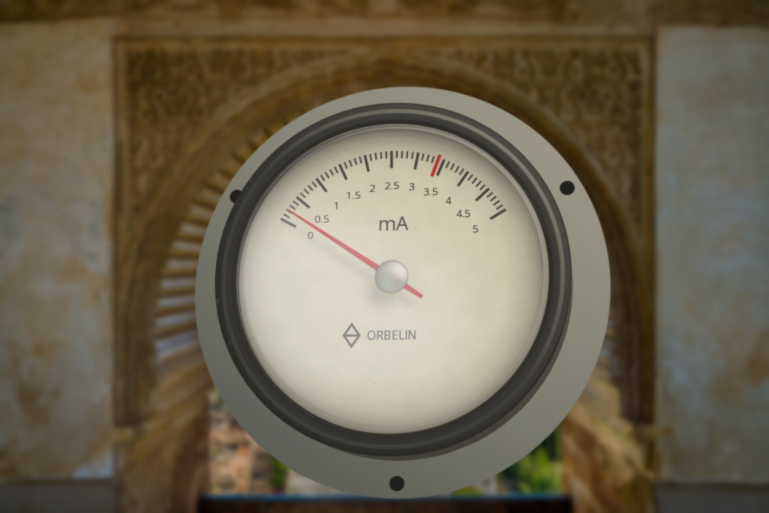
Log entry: 0.2 (mA)
